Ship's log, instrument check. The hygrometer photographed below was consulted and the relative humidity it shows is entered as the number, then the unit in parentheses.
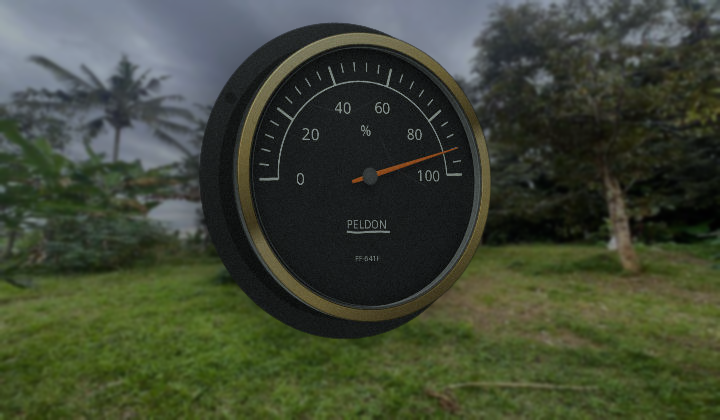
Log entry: 92 (%)
